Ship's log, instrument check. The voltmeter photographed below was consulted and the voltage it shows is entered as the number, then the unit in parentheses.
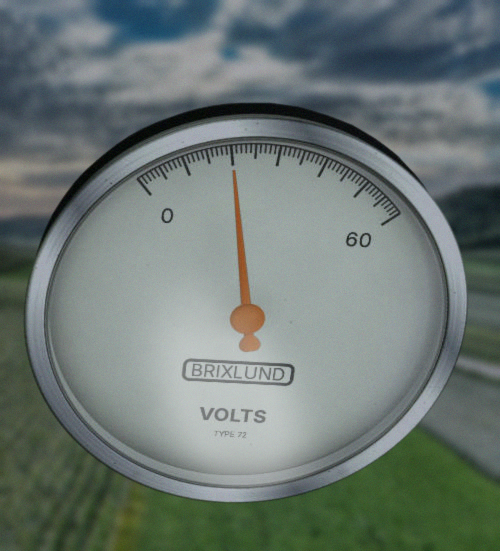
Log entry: 20 (V)
